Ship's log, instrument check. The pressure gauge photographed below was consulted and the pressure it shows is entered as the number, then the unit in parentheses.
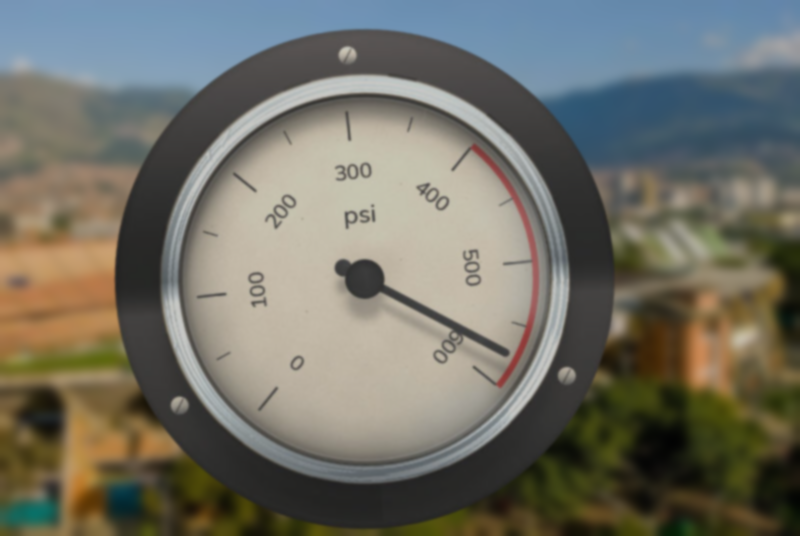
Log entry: 575 (psi)
